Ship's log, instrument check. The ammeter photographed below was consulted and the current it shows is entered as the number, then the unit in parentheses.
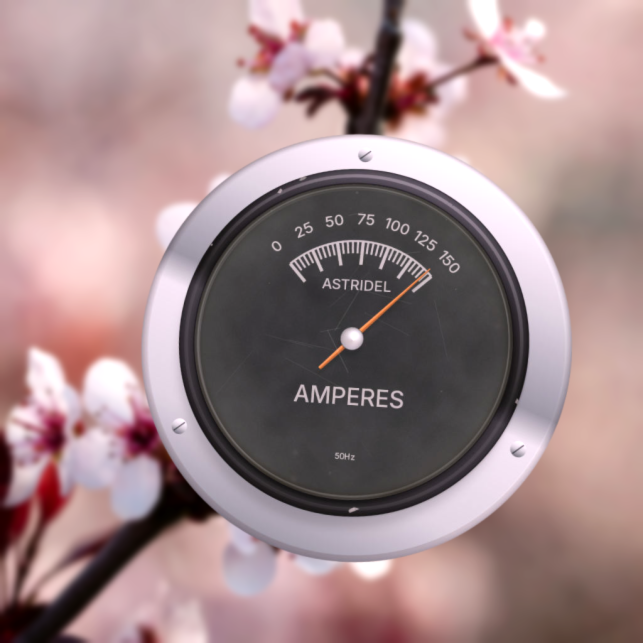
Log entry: 145 (A)
